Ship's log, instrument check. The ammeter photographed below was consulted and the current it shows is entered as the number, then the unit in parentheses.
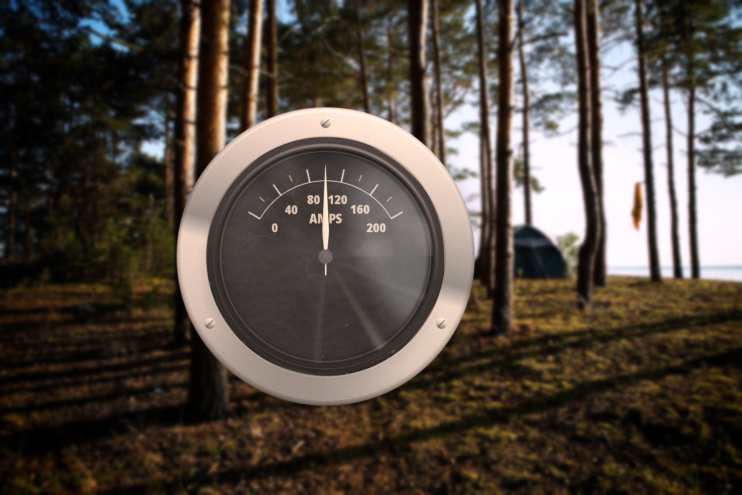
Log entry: 100 (A)
